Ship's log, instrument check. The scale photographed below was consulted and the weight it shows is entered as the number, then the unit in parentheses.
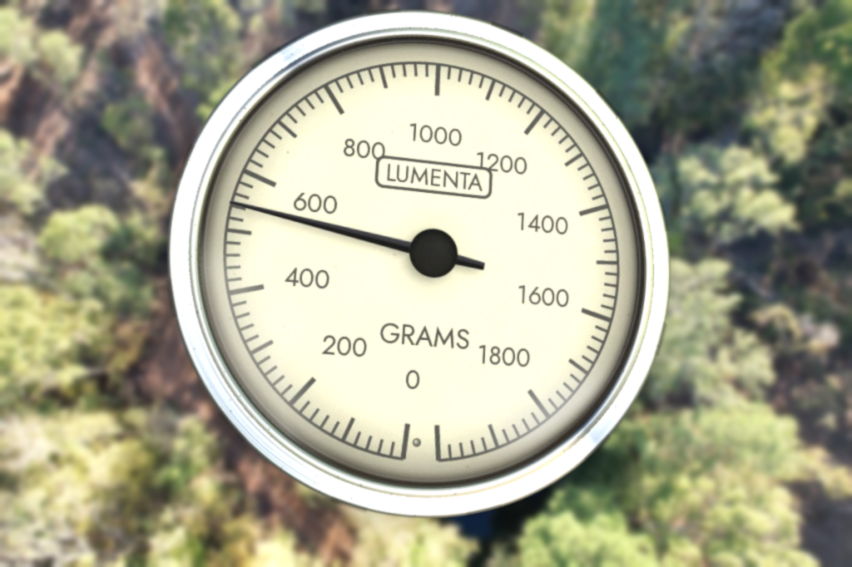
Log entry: 540 (g)
